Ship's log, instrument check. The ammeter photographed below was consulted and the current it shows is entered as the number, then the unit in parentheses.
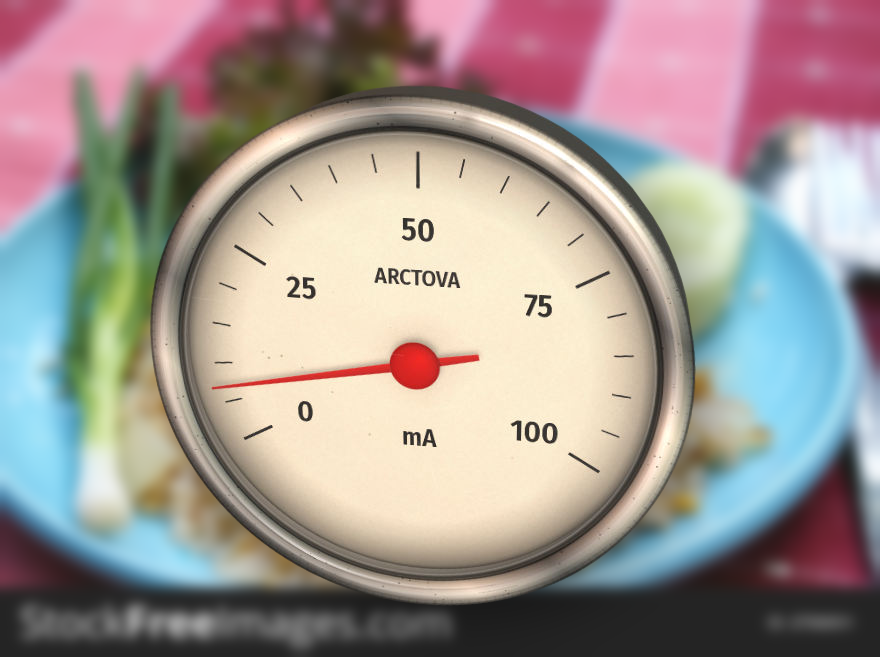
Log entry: 7.5 (mA)
